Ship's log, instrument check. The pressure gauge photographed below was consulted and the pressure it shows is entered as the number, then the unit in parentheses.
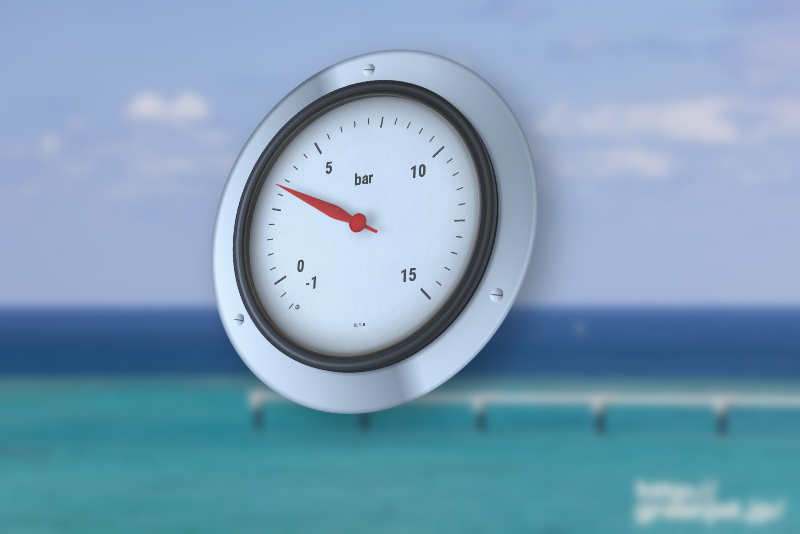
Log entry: 3.25 (bar)
